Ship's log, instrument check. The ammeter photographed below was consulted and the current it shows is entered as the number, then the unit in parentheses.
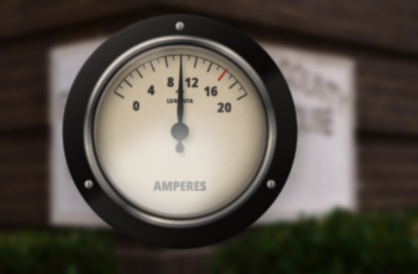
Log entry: 10 (A)
